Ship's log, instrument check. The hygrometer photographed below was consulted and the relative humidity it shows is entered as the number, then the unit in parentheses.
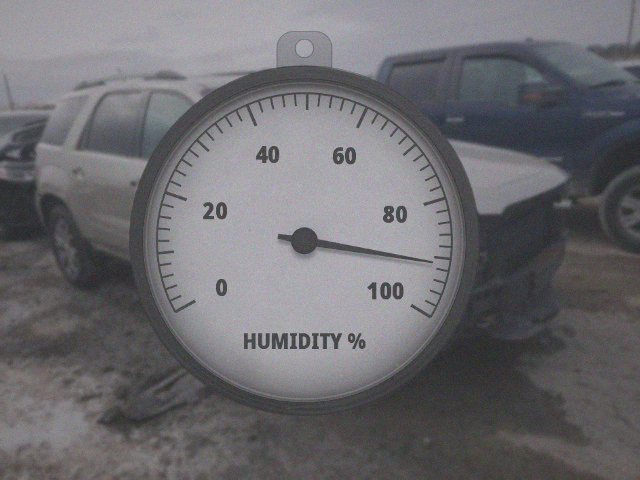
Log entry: 91 (%)
